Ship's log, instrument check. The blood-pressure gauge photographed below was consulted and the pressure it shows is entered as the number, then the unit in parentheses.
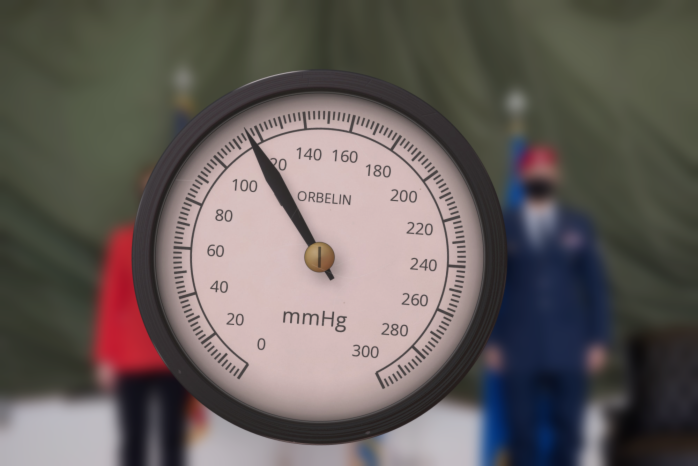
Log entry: 116 (mmHg)
